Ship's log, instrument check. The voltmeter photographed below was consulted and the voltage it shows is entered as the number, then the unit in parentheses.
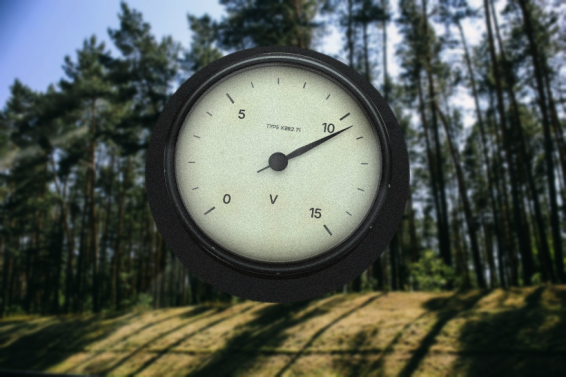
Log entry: 10.5 (V)
